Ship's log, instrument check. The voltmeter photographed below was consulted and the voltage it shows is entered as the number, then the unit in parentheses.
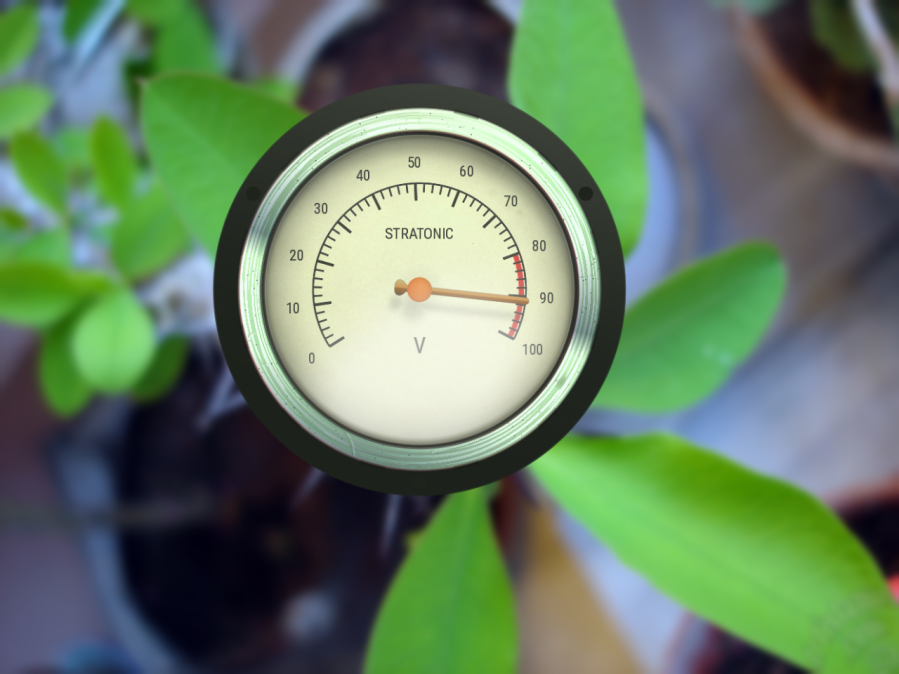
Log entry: 91 (V)
